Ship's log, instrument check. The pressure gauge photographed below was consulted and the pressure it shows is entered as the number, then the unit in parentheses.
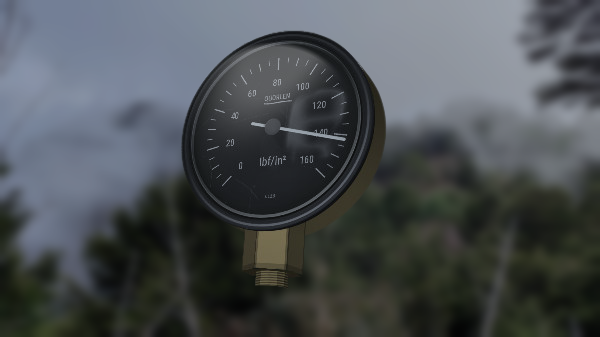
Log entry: 142.5 (psi)
